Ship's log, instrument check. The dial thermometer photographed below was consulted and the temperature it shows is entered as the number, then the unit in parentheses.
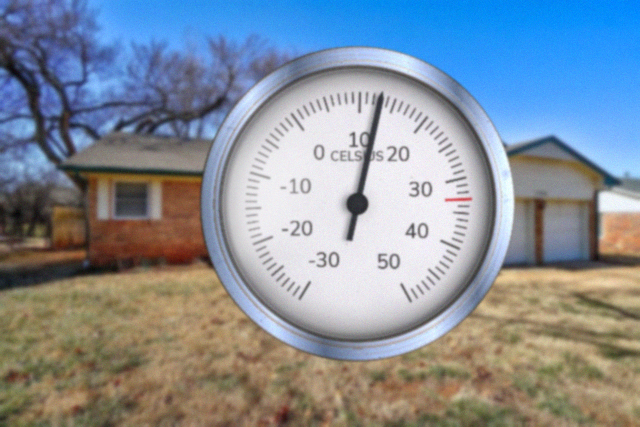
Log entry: 13 (°C)
